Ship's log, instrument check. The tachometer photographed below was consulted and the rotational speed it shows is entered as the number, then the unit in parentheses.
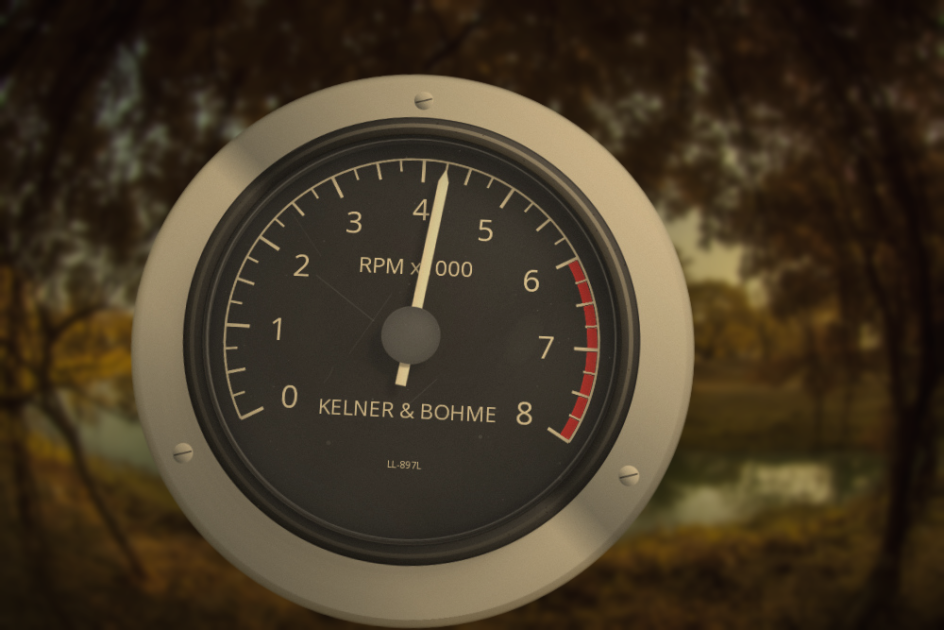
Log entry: 4250 (rpm)
